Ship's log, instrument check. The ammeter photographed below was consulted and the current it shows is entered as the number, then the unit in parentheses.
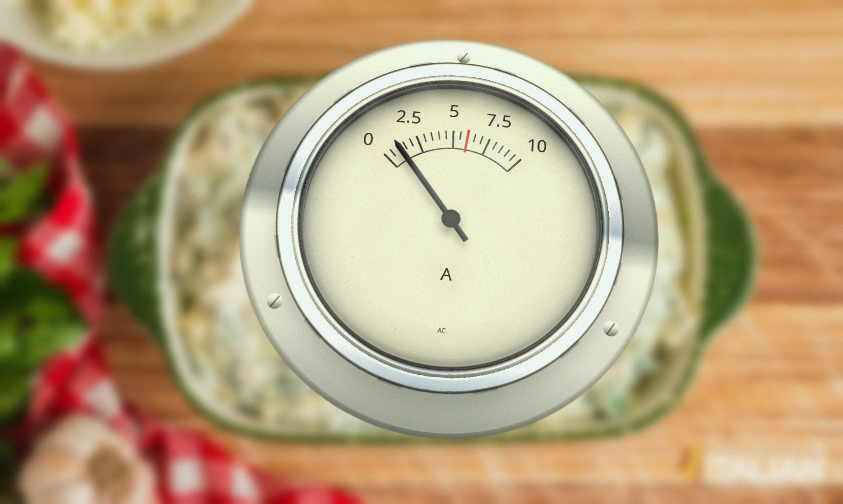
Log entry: 1 (A)
